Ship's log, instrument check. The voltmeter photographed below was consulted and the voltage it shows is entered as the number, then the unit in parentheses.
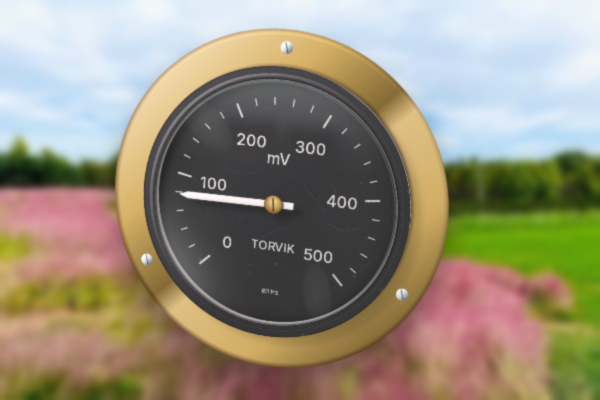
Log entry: 80 (mV)
